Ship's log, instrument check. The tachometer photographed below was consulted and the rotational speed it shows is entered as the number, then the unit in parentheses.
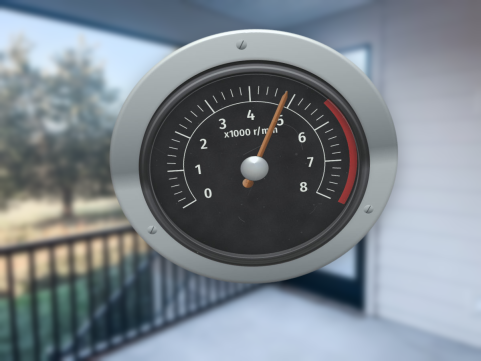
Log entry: 4800 (rpm)
